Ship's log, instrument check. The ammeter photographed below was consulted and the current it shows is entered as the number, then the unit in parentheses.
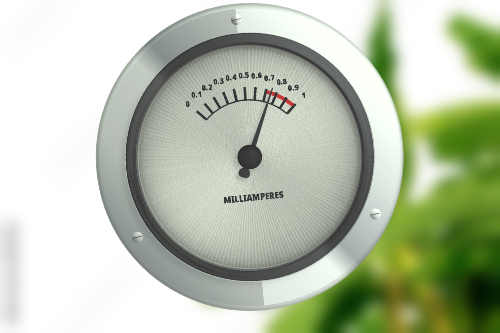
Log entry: 0.75 (mA)
